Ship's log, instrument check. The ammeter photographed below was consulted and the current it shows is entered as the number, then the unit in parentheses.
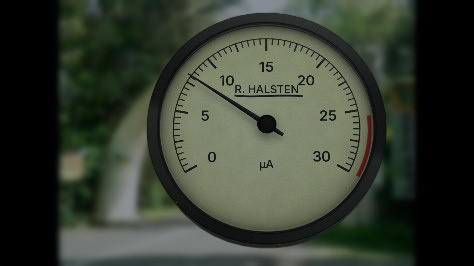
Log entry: 8 (µA)
